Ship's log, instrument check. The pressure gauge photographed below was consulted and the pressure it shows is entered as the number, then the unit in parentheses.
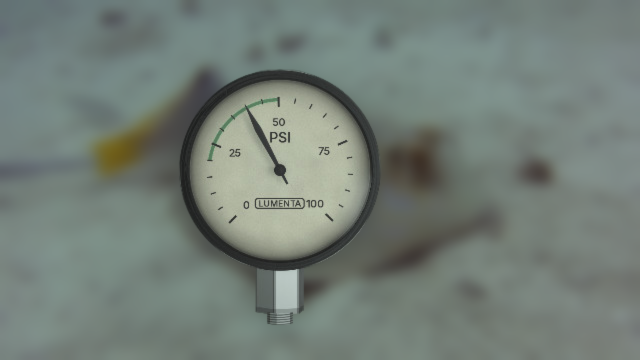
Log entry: 40 (psi)
